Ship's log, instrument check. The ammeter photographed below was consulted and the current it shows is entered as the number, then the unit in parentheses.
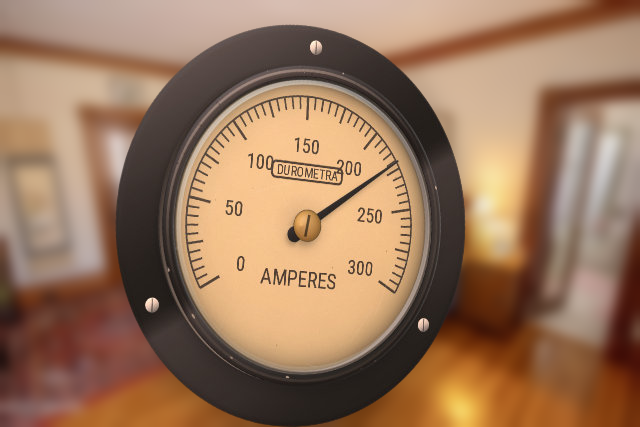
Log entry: 220 (A)
